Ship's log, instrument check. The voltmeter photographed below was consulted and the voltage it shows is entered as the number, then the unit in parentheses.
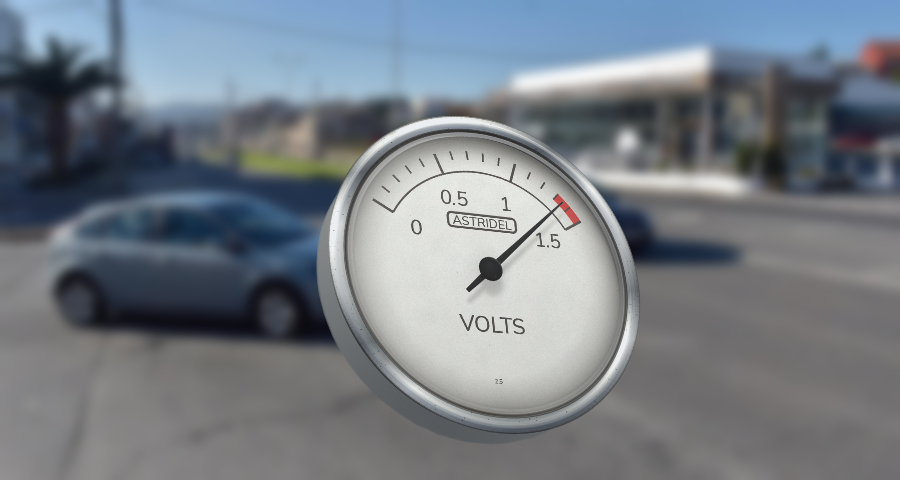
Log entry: 1.35 (V)
